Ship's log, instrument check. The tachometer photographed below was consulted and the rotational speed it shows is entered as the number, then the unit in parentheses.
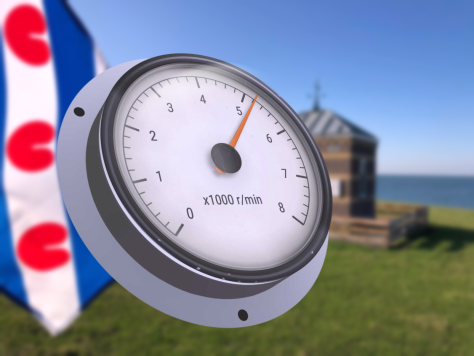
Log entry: 5200 (rpm)
